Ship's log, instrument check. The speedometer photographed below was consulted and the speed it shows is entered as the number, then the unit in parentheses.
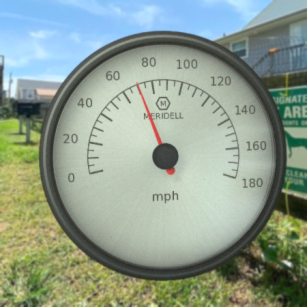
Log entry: 70 (mph)
